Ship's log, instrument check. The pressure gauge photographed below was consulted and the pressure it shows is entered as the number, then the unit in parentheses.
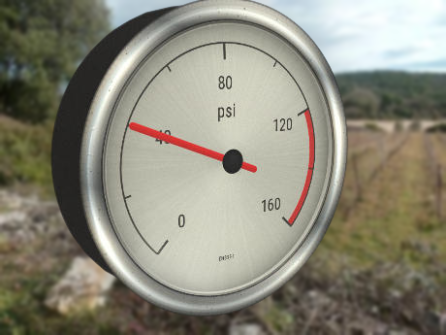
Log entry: 40 (psi)
